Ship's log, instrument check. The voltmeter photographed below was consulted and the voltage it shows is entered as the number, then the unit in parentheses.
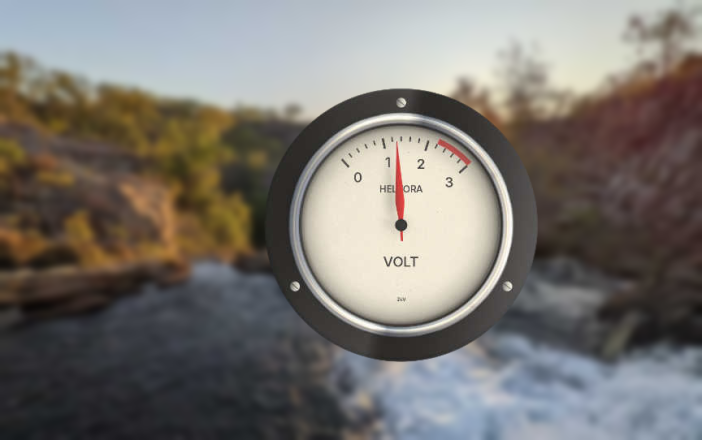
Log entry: 1.3 (V)
